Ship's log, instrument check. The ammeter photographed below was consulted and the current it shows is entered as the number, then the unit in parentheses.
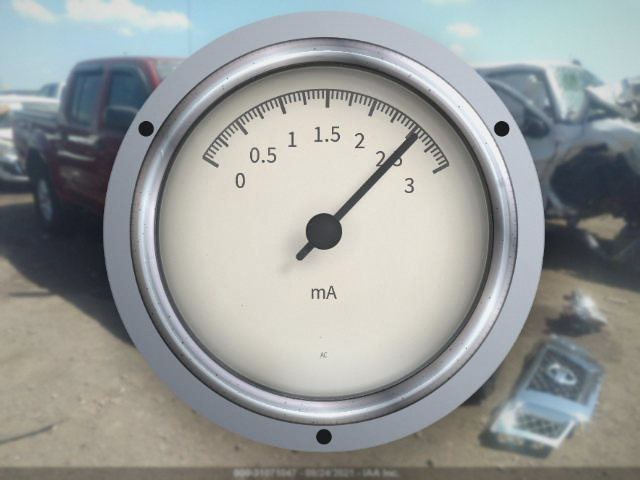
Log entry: 2.55 (mA)
